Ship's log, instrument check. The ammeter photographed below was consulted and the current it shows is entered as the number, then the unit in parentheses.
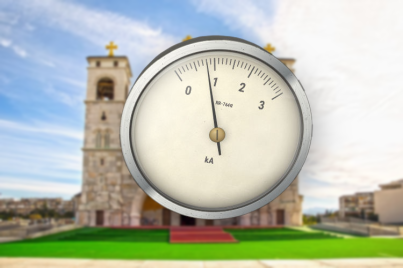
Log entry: 0.8 (kA)
